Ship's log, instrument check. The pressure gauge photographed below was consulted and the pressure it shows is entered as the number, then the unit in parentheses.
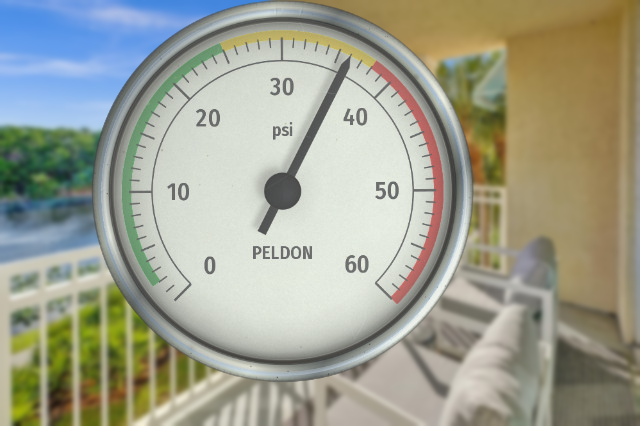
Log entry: 36 (psi)
